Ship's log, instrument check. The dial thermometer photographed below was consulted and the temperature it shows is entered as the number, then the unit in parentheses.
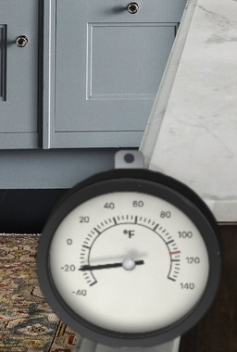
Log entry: -20 (°F)
